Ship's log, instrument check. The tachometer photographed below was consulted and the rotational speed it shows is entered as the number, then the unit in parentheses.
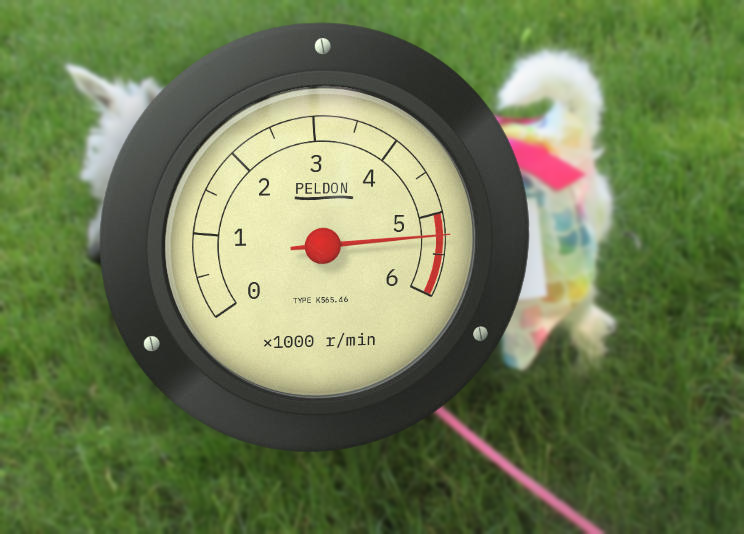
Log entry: 5250 (rpm)
